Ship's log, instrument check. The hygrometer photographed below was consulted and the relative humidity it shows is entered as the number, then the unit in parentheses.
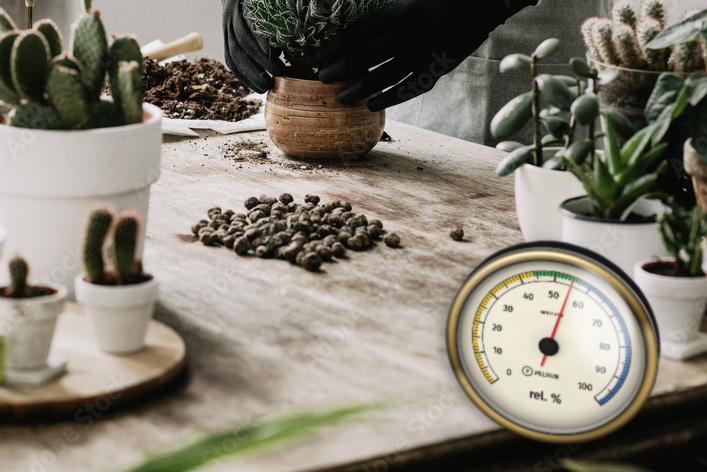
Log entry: 55 (%)
